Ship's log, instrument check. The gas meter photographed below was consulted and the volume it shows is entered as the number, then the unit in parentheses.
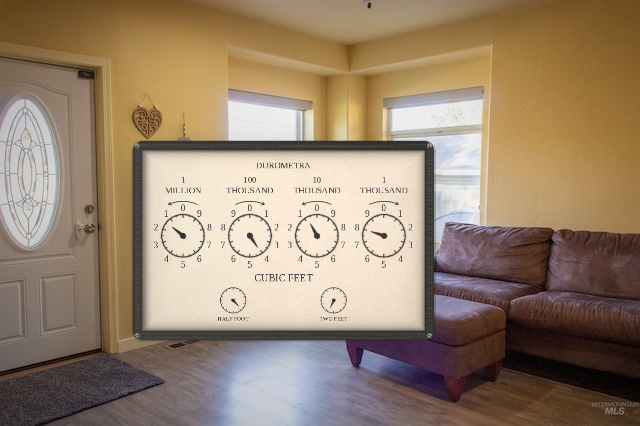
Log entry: 140800 (ft³)
